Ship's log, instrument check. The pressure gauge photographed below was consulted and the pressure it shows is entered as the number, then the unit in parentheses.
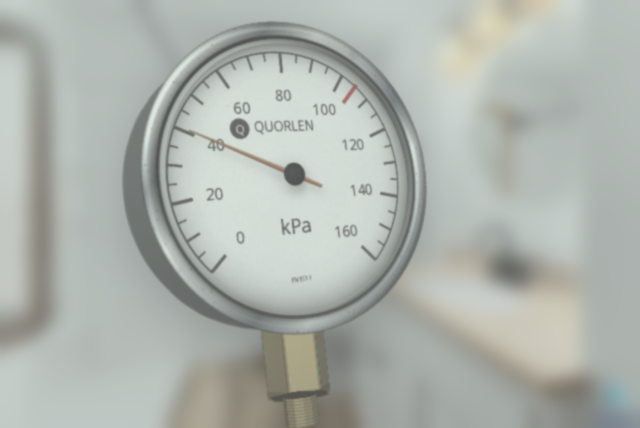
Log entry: 40 (kPa)
